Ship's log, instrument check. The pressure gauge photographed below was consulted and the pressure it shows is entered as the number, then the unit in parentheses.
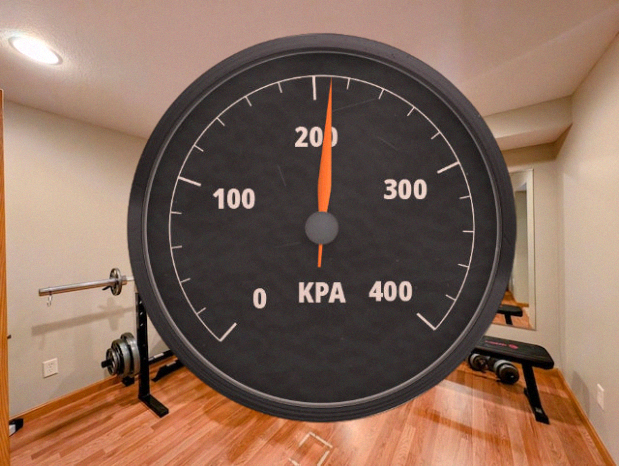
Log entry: 210 (kPa)
